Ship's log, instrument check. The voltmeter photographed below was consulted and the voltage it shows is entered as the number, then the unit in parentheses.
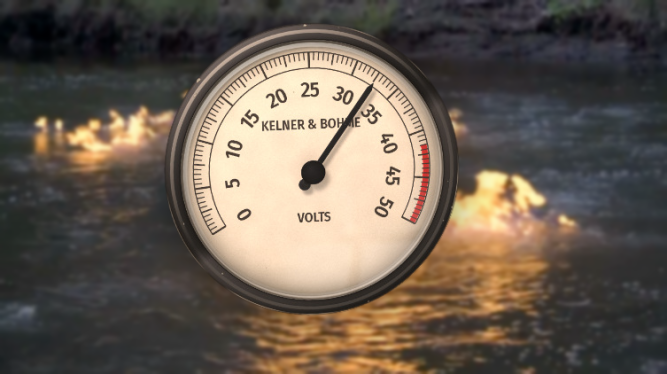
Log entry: 32.5 (V)
